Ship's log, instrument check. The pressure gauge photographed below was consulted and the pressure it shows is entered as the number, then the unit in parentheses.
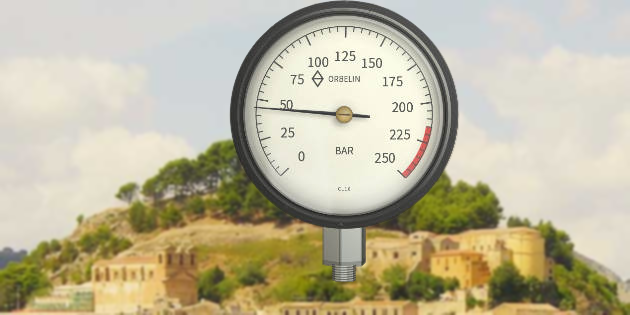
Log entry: 45 (bar)
